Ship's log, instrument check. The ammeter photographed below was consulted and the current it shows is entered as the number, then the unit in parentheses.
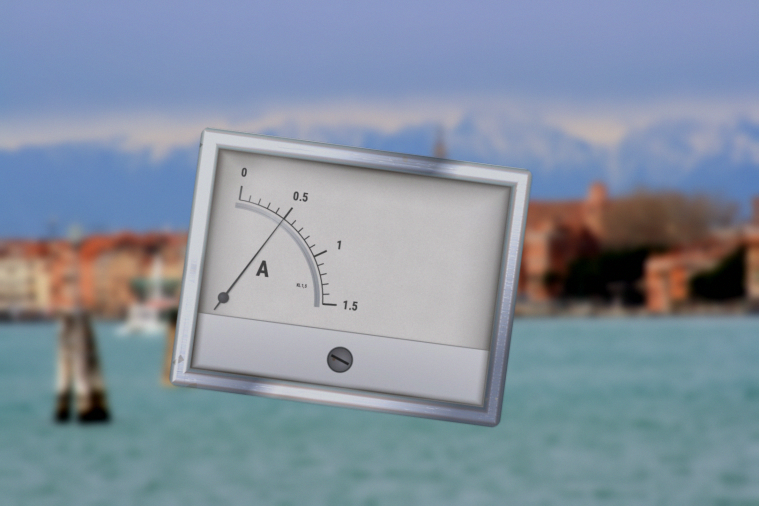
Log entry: 0.5 (A)
